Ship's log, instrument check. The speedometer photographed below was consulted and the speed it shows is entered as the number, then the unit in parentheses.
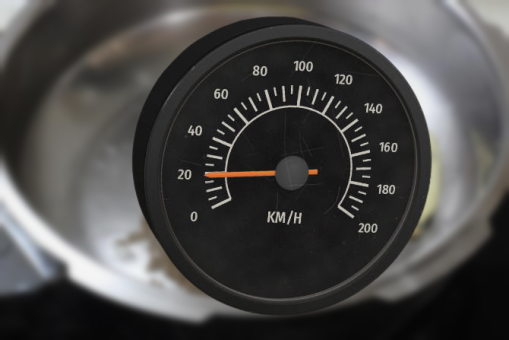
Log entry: 20 (km/h)
